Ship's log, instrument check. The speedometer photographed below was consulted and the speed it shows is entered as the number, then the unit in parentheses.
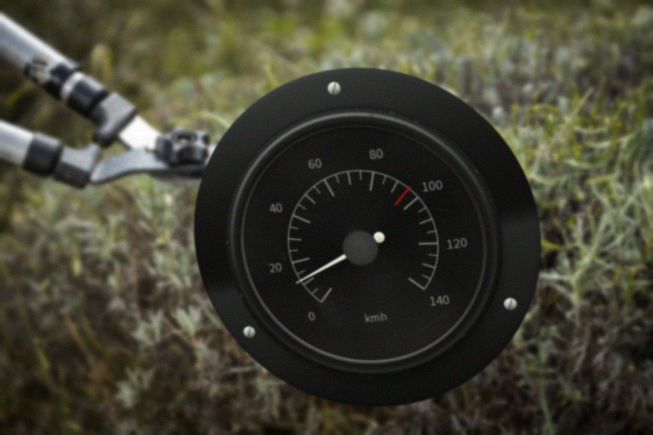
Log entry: 12.5 (km/h)
